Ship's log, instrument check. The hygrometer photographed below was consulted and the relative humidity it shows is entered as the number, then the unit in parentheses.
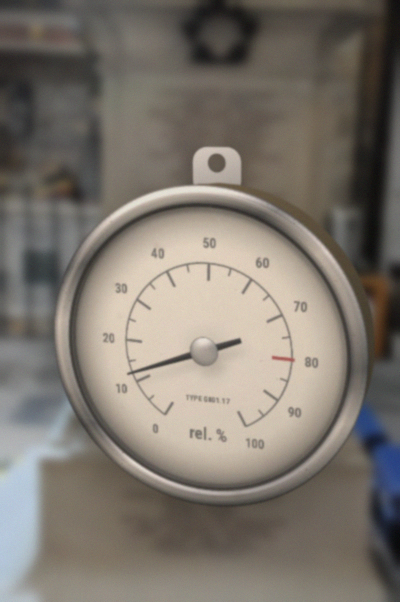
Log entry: 12.5 (%)
